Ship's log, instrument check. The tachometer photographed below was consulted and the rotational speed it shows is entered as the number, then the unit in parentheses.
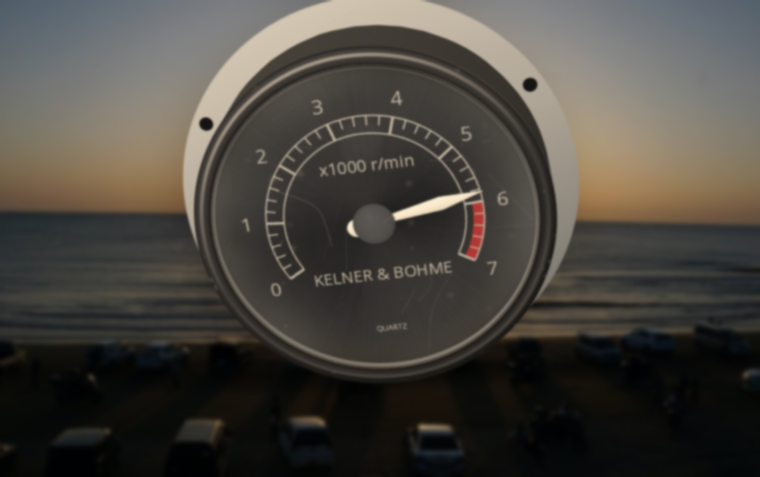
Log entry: 5800 (rpm)
